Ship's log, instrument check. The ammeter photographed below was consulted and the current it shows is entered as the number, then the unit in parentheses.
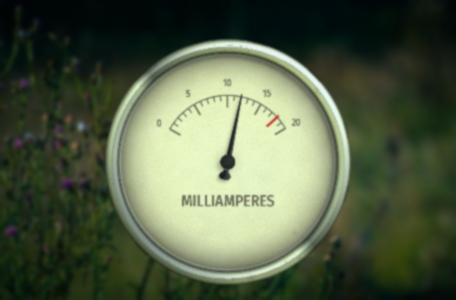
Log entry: 12 (mA)
